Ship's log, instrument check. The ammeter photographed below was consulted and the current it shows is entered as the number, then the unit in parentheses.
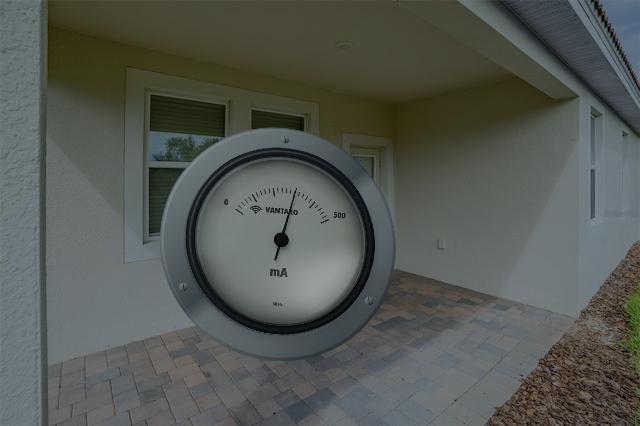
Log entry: 300 (mA)
